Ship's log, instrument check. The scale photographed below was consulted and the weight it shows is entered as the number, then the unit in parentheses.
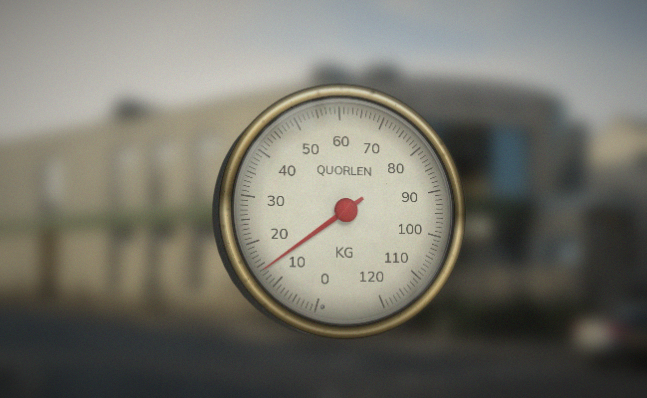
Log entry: 14 (kg)
